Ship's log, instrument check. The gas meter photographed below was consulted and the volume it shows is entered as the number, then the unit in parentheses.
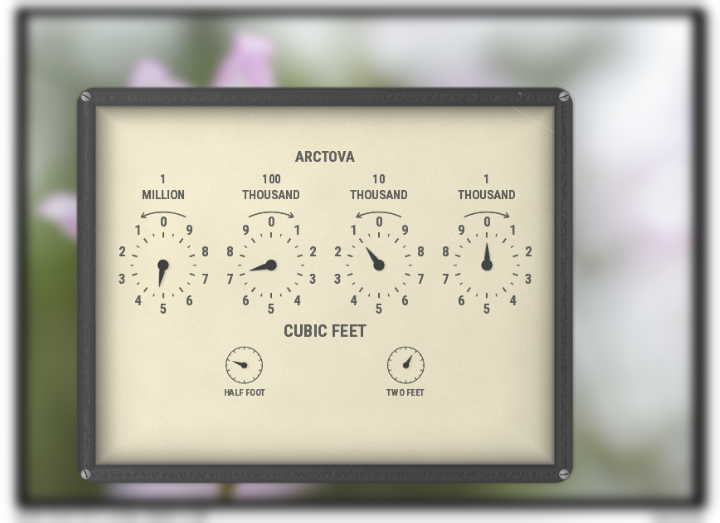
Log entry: 471000 (ft³)
